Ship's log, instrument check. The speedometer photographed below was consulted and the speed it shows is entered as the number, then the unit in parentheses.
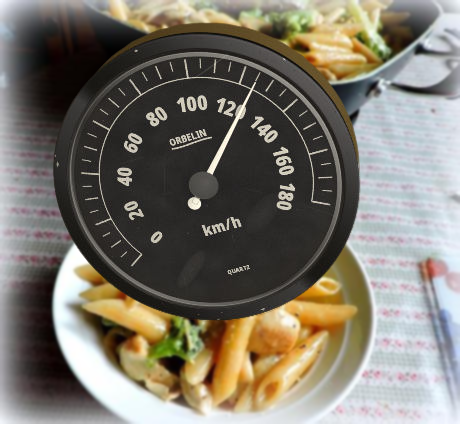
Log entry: 125 (km/h)
